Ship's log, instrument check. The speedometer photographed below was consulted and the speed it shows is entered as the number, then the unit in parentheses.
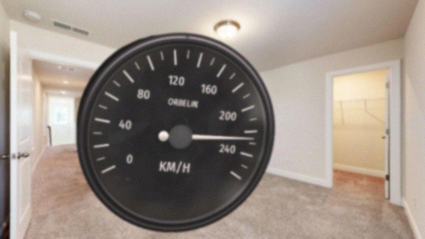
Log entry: 225 (km/h)
